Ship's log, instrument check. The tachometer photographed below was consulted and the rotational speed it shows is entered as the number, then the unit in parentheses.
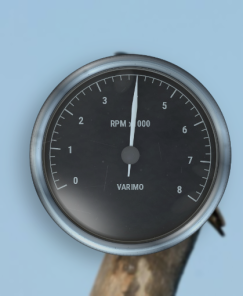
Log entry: 4000 (rpm)
